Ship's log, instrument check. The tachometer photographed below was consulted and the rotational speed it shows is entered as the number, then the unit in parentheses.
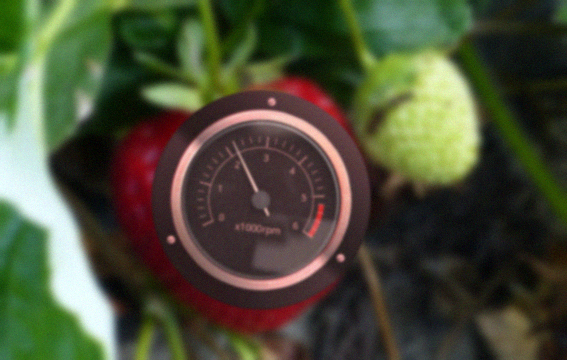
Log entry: 2200 (rpm)
